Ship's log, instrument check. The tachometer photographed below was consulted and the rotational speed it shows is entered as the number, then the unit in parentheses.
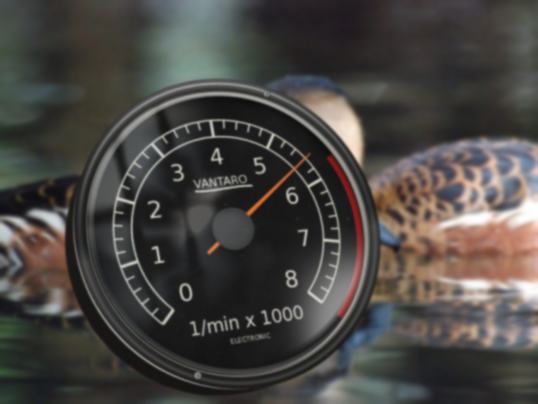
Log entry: 5600 (rpm)
